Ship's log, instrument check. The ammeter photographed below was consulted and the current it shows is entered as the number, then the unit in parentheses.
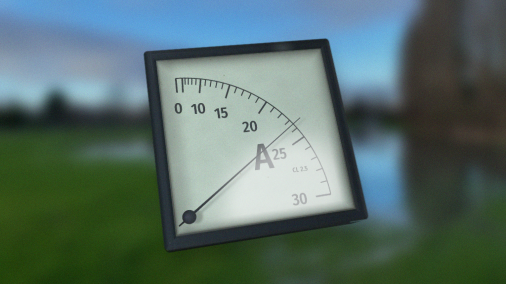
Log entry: 23.5 (A)
